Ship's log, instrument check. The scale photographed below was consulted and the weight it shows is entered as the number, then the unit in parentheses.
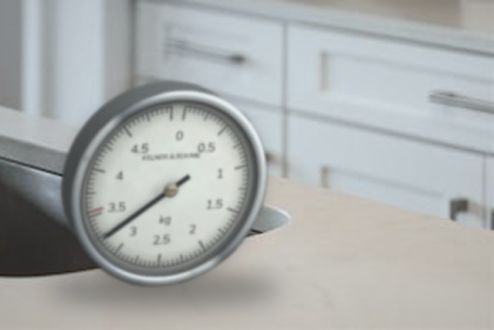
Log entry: 3.25 (kg)
